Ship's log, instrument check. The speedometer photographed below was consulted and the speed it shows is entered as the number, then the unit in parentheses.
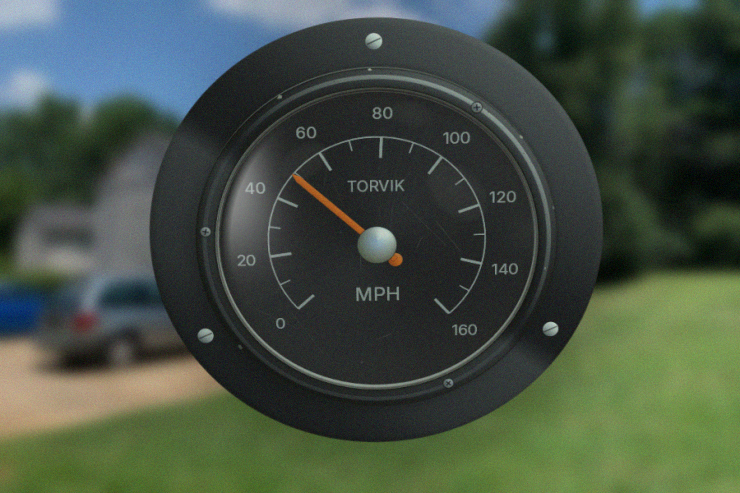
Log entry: 50 (mph)
